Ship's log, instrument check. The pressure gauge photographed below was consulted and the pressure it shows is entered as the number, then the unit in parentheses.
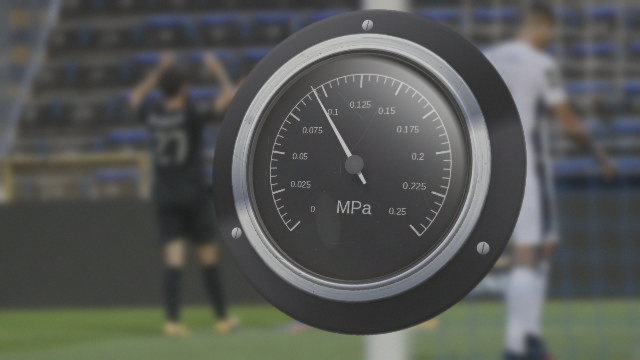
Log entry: 0.095 (MPa)
